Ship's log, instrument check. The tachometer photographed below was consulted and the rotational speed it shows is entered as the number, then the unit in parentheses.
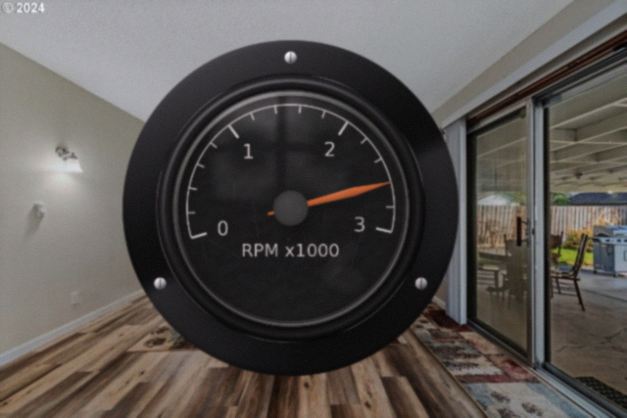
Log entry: 2600 (rpm)
